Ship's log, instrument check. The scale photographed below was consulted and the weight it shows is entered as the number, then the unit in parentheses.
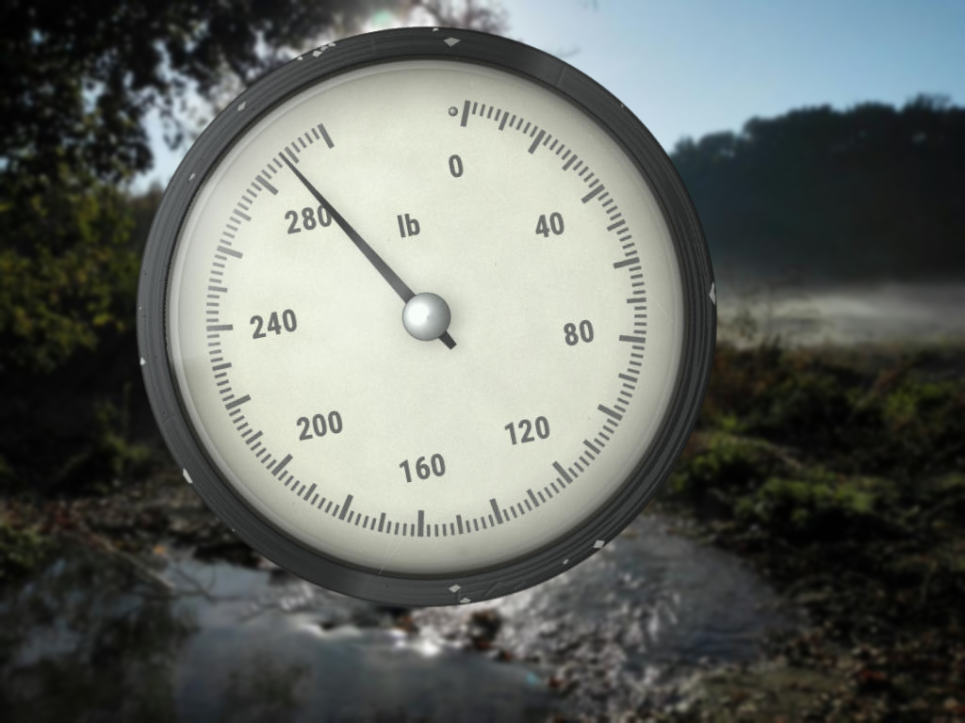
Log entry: 288 (lb)
